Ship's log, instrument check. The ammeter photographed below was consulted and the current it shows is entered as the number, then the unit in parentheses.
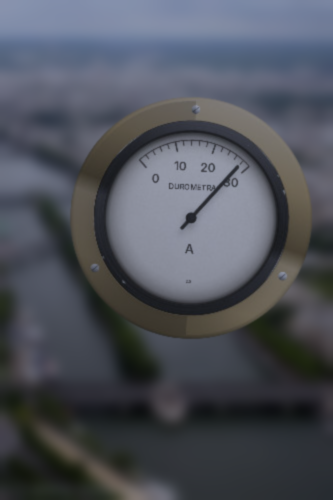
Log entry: 28 (A)
